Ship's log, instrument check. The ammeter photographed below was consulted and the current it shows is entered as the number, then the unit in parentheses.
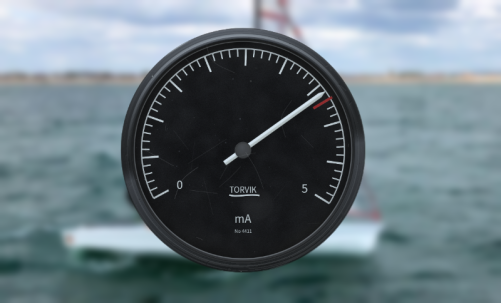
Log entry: 3.6 (mA)
